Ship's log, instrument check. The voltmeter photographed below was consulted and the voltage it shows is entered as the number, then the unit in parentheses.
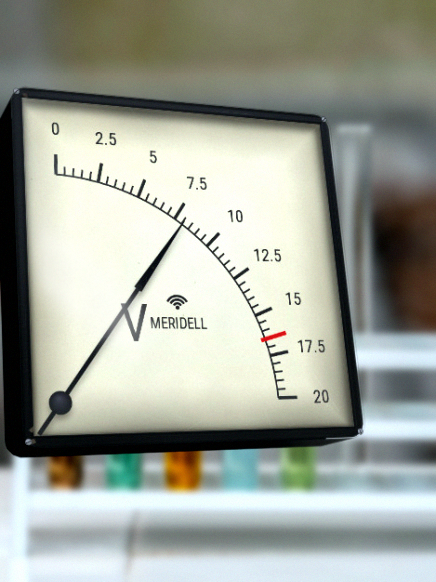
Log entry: 8 (V)
